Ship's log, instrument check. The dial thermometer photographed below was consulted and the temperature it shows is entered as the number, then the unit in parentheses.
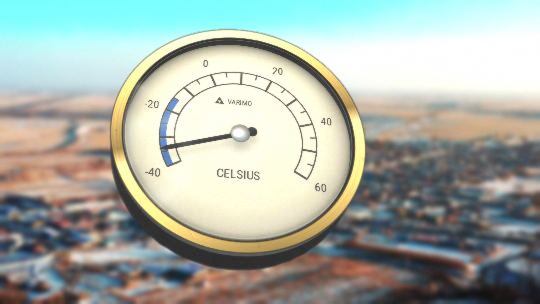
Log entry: -35 (°C)
